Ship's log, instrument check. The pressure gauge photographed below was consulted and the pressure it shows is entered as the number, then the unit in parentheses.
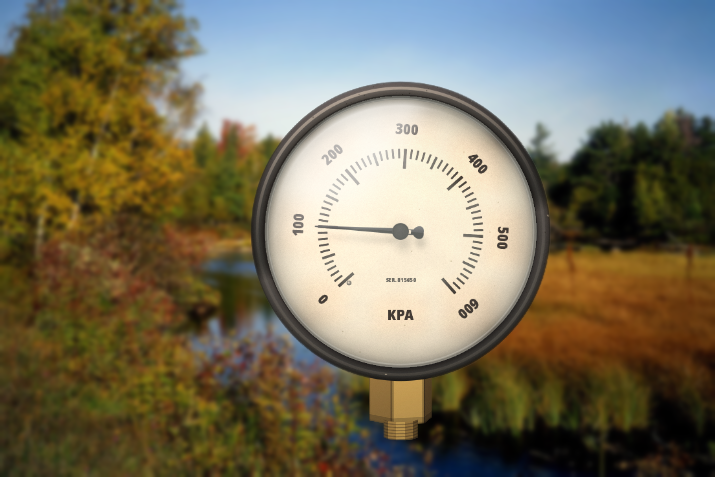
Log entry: 100 (kPa)
